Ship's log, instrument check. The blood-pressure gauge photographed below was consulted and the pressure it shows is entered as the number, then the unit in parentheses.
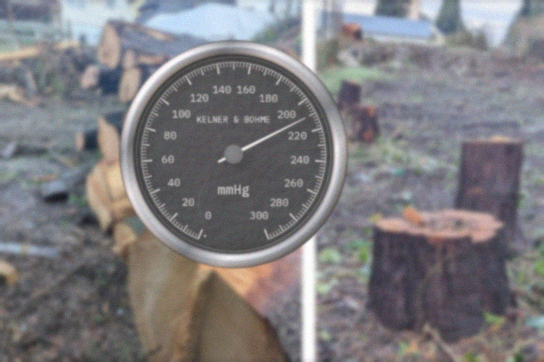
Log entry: 210 (mmHg)
